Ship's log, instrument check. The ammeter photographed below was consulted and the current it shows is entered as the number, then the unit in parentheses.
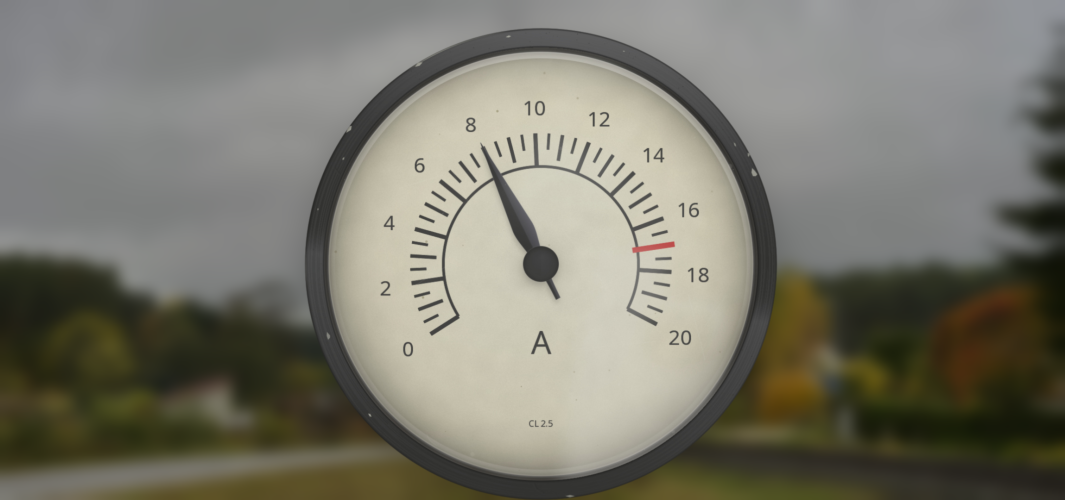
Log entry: 8 (A)
